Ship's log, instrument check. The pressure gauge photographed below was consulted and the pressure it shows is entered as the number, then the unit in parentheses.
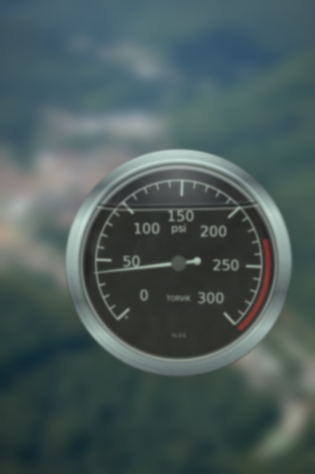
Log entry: 40 (psi)
